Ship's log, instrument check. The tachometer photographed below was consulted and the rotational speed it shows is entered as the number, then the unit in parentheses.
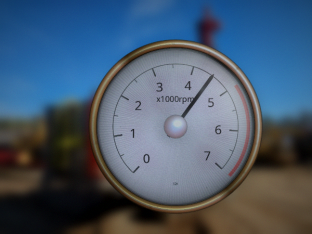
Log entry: 4500 (rpm)
